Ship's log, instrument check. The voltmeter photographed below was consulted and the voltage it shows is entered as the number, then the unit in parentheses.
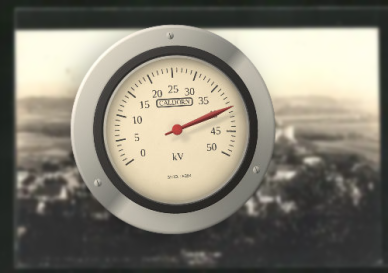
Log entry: 40 (kV)
